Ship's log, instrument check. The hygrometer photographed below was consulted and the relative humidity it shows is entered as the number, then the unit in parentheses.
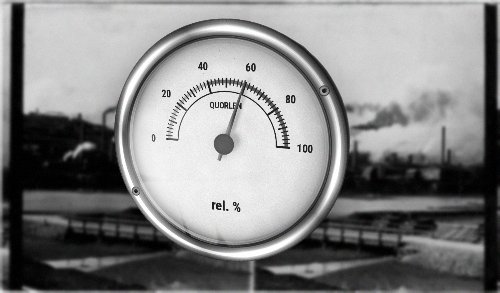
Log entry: 60 (%)
